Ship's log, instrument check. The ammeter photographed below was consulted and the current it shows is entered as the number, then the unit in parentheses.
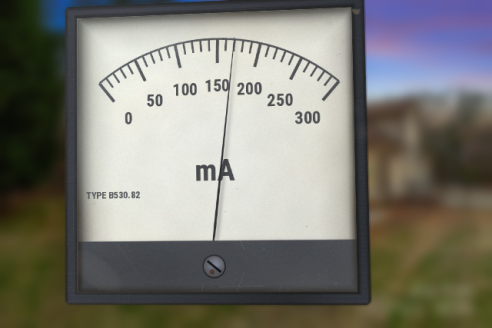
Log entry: 170 (mA)
